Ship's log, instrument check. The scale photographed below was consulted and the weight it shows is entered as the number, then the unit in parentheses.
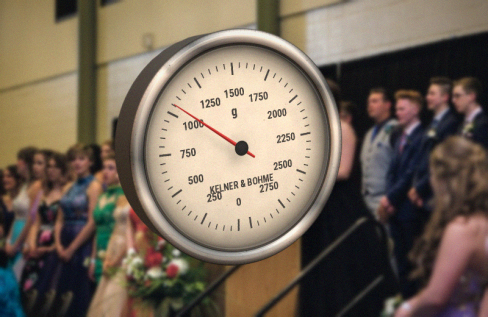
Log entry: 1050 (g)
